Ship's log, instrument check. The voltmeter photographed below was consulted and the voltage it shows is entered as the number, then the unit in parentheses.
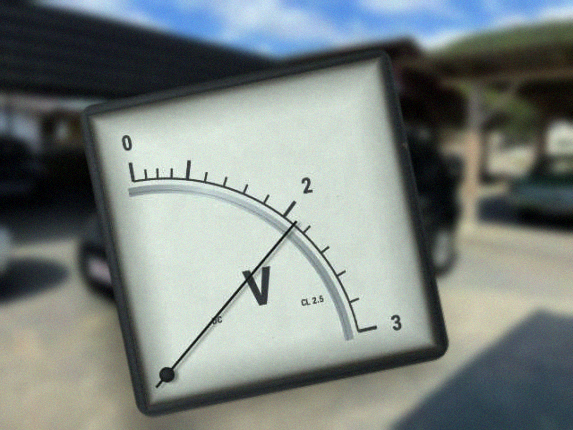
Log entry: 2.1 (V)
